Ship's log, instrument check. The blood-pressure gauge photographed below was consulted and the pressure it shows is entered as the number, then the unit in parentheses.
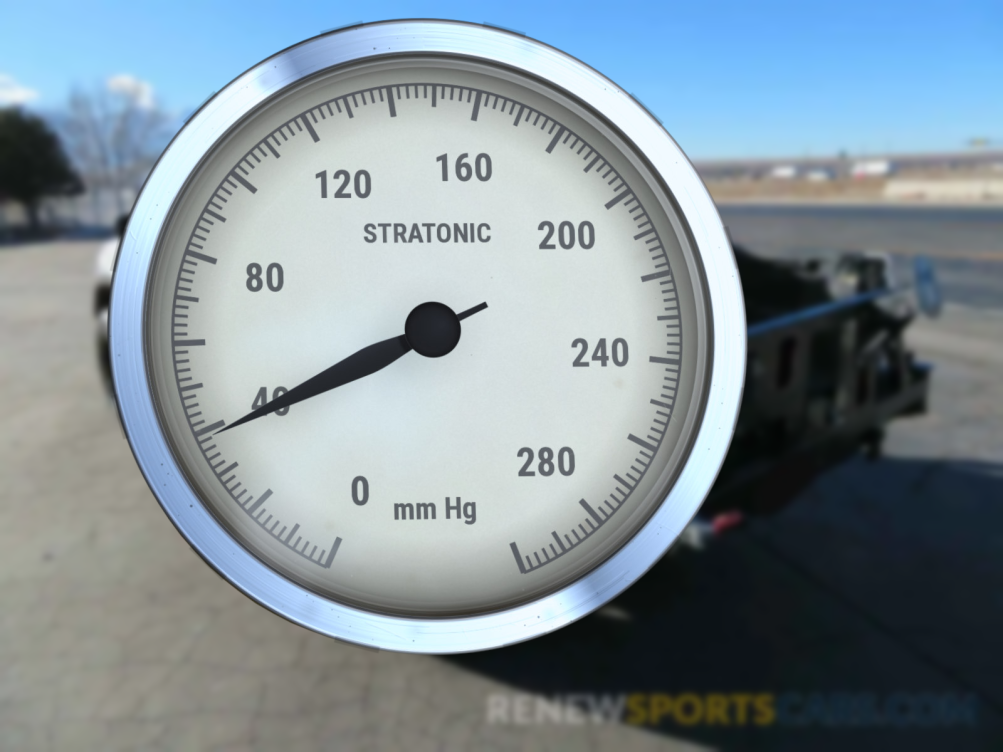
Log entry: 38 (mmHg)
